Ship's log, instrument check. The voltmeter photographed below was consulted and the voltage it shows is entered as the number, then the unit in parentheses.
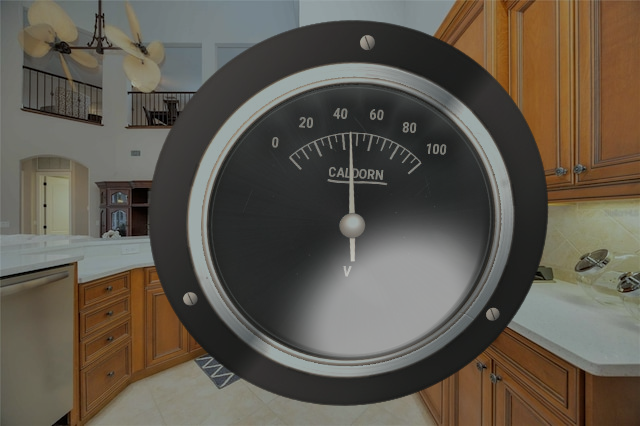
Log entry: 45 (V)
